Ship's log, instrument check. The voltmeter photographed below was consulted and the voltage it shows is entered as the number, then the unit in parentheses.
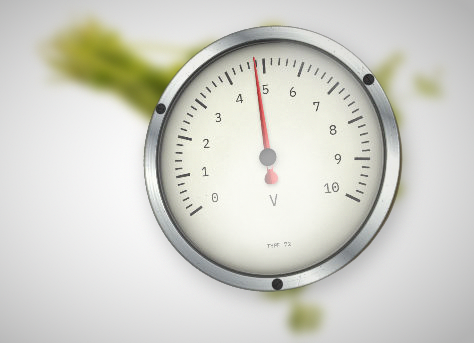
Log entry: 4.8 (V)
